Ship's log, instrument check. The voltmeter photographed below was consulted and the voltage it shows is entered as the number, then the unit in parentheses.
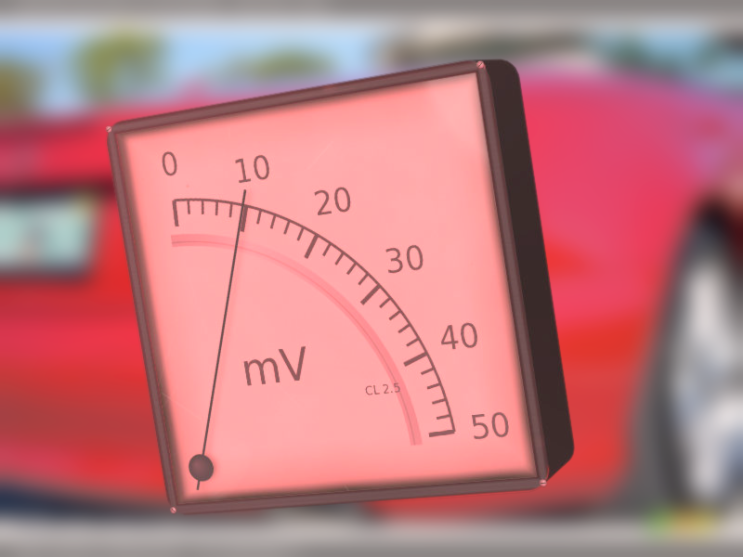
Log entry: 10 (mV)
